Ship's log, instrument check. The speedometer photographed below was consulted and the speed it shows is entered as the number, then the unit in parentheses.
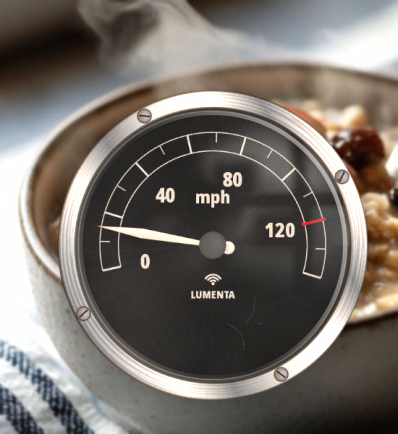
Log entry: 15 (mph)
